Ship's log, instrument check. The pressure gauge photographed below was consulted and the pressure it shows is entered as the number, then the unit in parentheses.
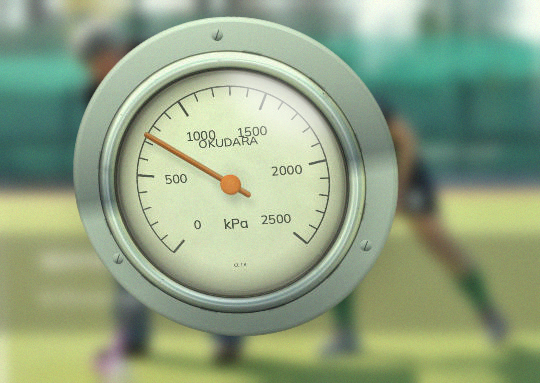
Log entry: 750 (kPa)
